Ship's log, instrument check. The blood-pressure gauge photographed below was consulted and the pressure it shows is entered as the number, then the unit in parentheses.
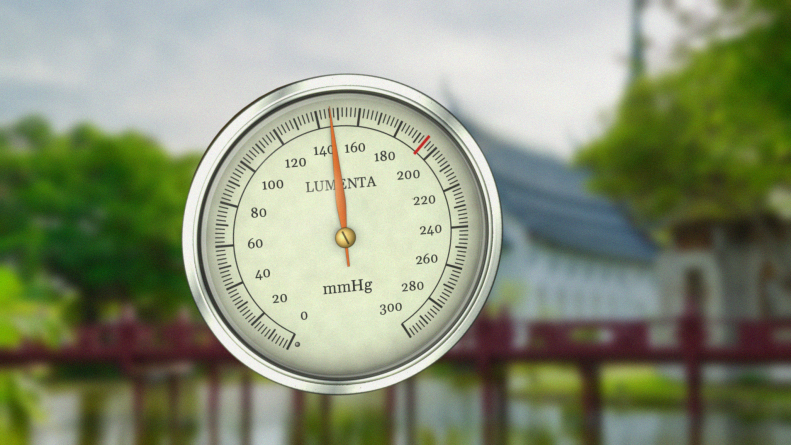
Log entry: 146 (mmHg)
